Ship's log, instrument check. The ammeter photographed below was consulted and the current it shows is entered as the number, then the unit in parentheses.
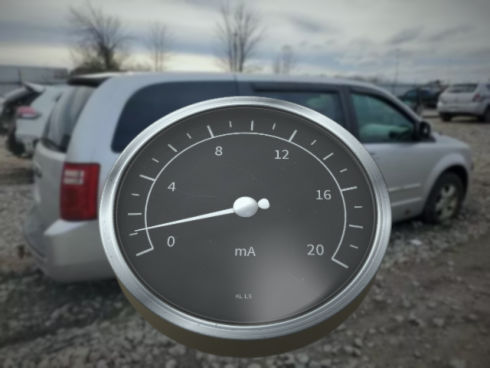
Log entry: 1 (mA)
